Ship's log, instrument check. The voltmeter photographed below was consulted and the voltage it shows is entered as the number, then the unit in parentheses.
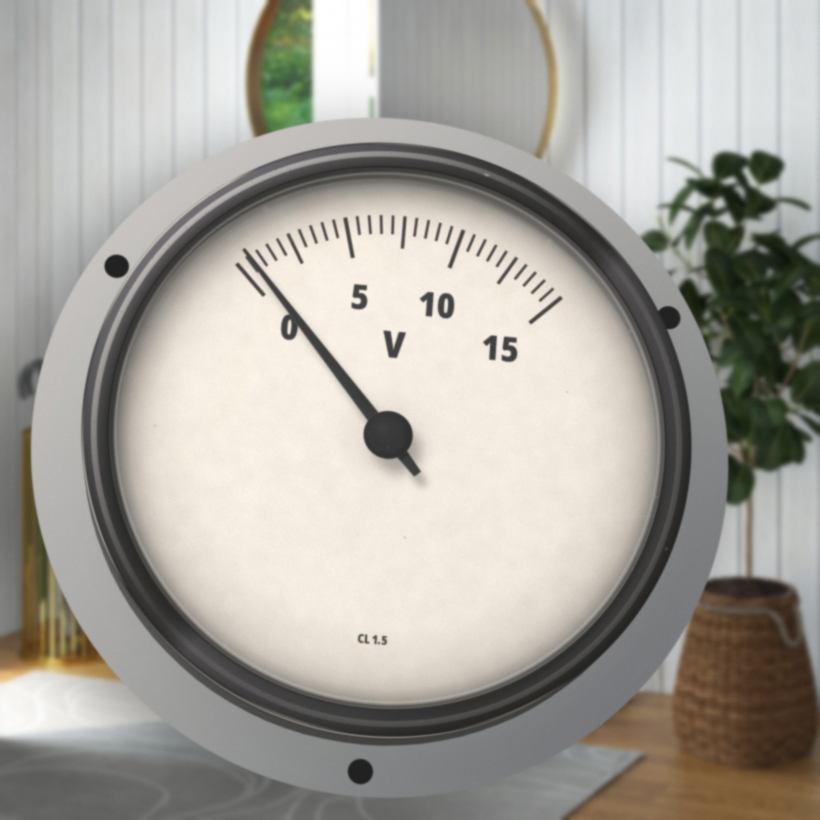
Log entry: 0.5 (V)
